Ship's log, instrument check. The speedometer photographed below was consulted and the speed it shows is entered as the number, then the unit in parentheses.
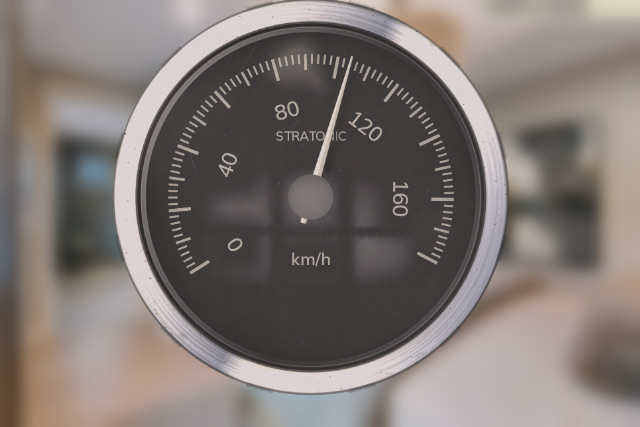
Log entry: 104 (km/h)
